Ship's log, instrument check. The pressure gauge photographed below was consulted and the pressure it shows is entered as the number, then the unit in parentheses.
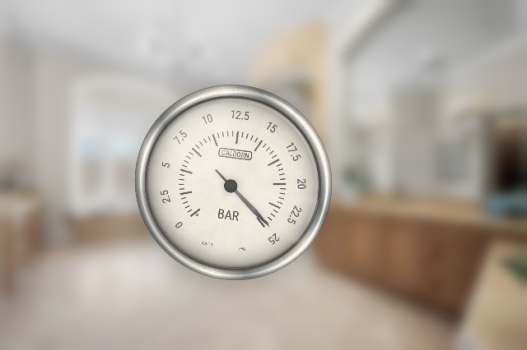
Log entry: 24.5 (bar)
